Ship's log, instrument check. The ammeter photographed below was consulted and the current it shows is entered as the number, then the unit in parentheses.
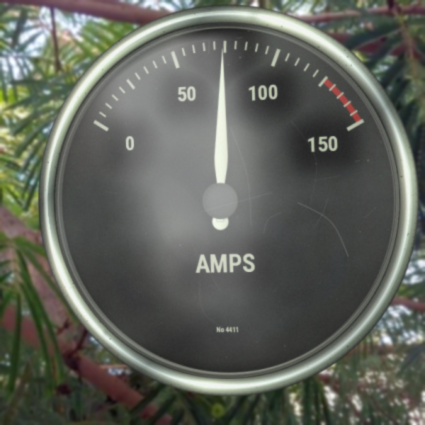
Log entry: 75 (A)
